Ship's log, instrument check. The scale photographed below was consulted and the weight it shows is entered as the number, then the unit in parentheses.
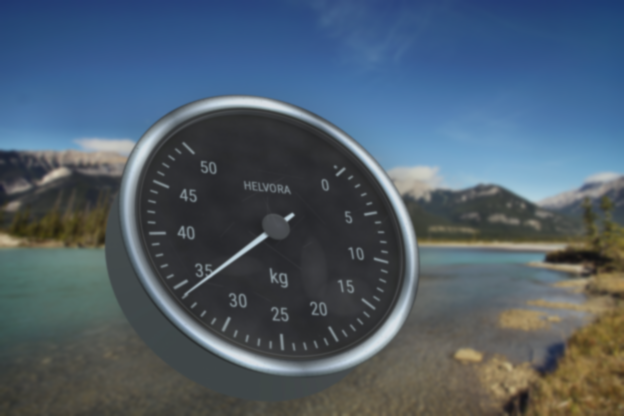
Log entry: 34 (kg)
